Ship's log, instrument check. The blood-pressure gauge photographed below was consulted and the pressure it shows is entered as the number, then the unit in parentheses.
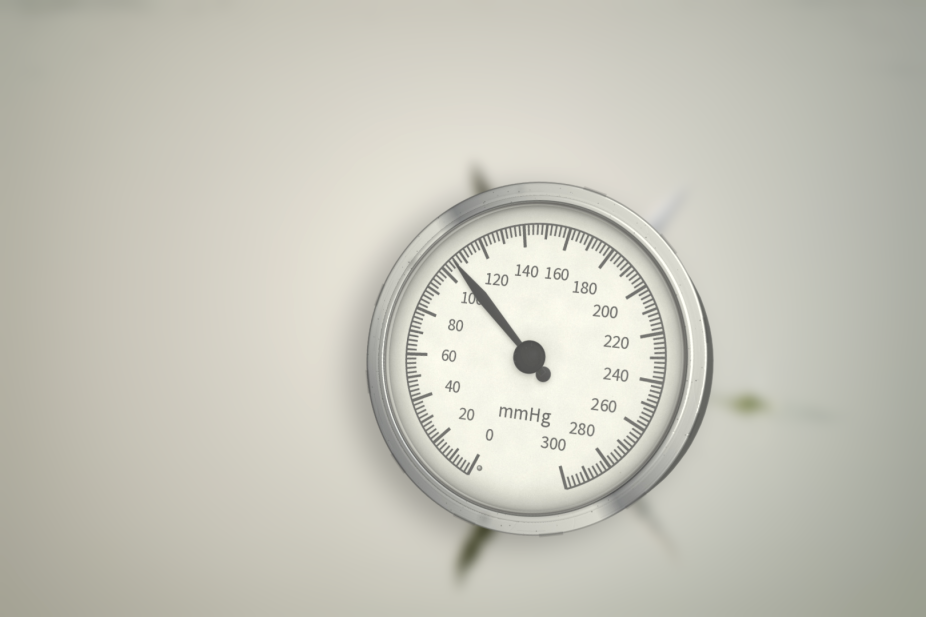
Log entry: 106 (mmHg)
